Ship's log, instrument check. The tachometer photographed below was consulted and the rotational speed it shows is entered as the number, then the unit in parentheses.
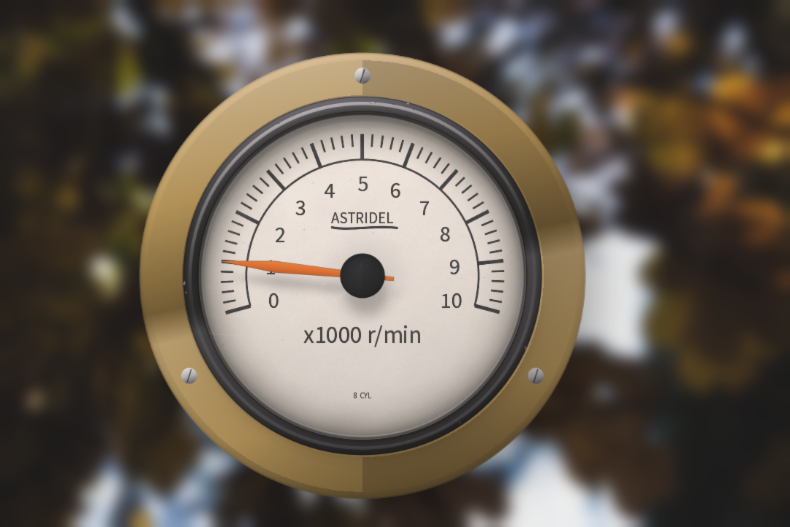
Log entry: 1000 (rpm)
